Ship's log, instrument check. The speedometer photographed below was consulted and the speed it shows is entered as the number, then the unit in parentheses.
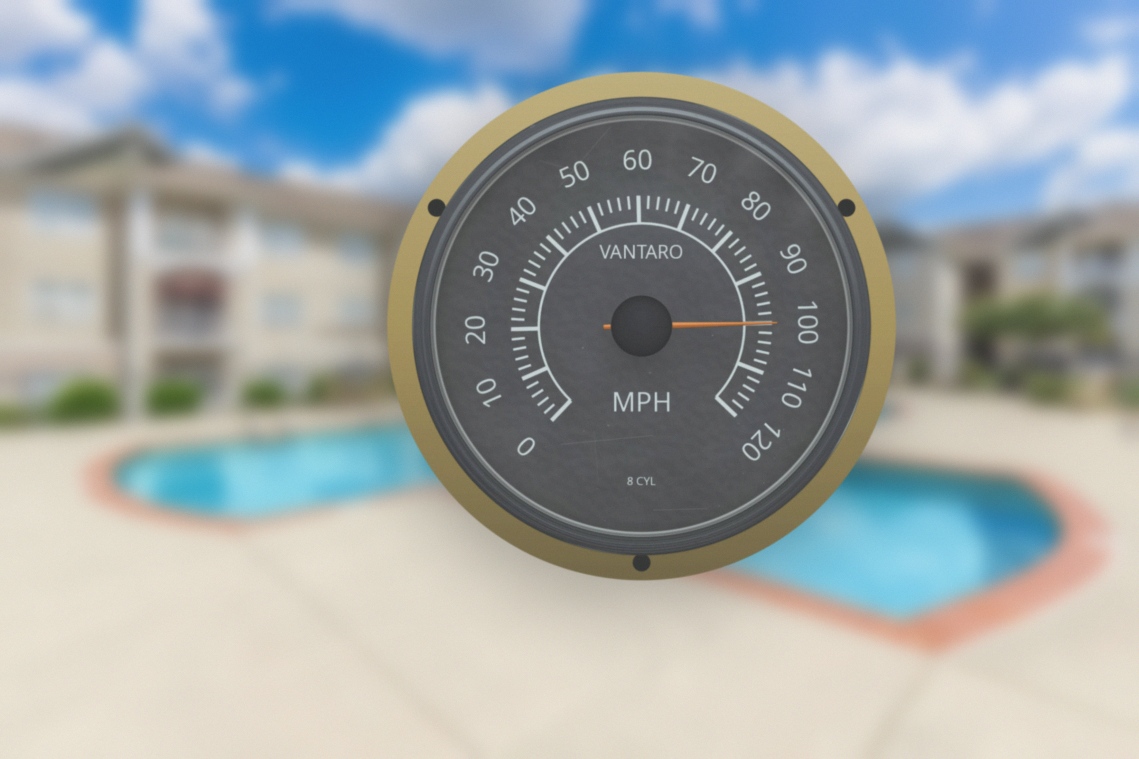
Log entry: 100 (mph)
